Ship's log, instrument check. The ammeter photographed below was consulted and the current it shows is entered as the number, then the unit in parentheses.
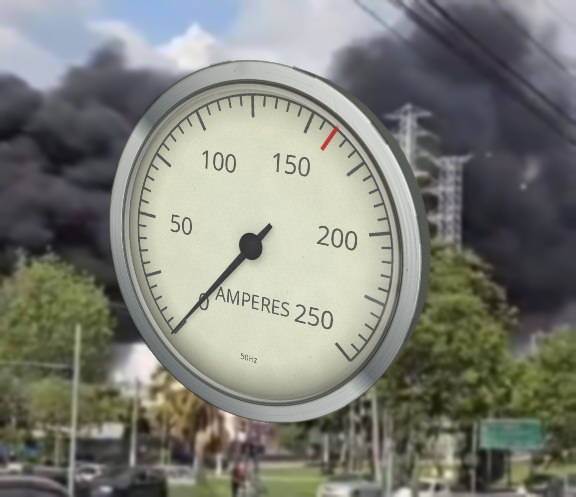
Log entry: 0 (A)
